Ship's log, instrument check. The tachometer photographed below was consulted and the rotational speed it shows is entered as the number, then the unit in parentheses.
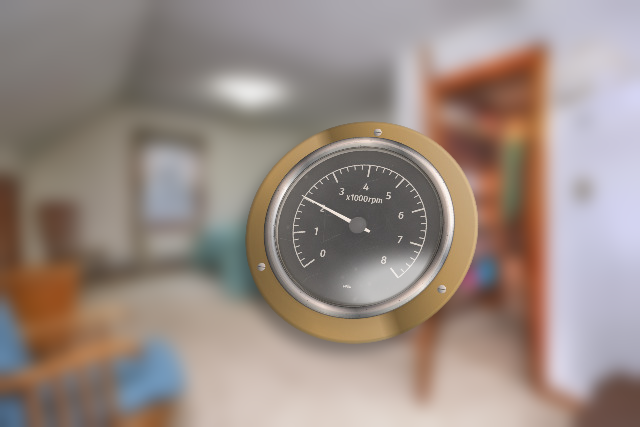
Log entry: 2000 (rpm)
